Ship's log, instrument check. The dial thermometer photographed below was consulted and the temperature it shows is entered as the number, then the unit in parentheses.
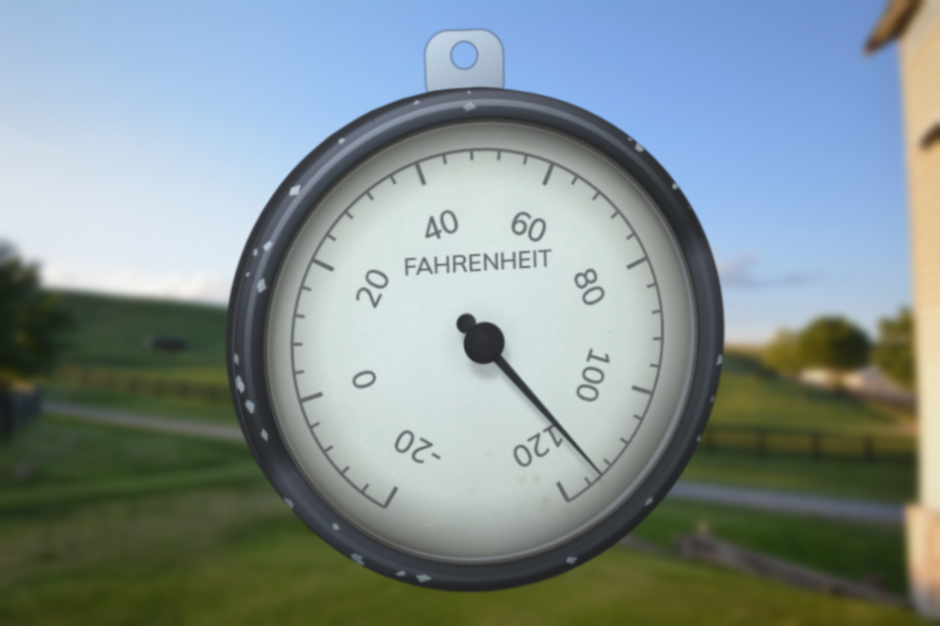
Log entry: 114 (°F)
